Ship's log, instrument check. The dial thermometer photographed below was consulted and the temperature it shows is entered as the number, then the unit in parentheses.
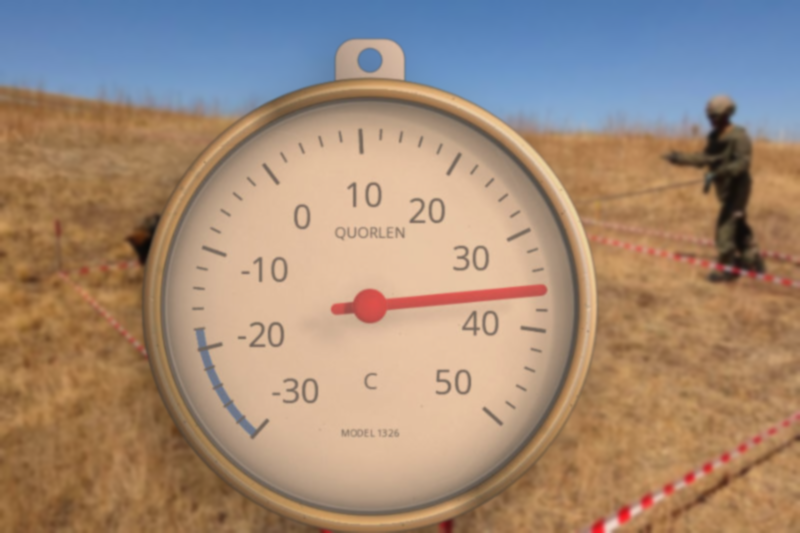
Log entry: 36 (°C)
